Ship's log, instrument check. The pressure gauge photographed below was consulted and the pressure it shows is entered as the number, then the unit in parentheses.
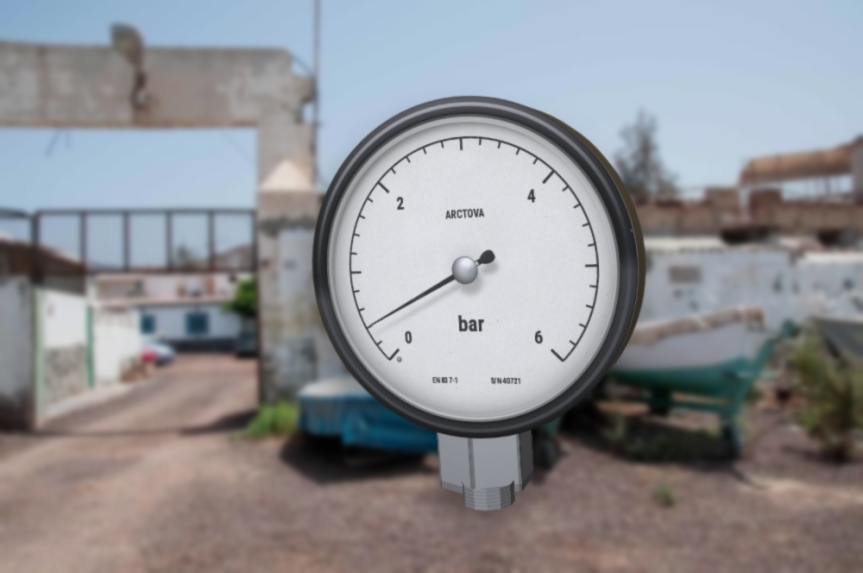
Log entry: 0.4 (bar)
